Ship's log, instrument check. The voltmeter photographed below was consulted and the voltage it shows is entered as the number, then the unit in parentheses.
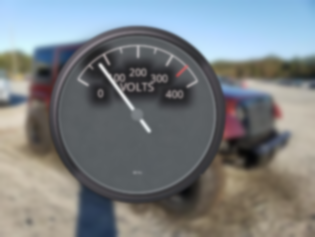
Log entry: 75 (V)
